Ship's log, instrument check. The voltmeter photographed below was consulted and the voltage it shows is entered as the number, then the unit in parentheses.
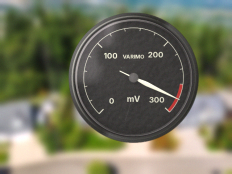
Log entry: 280 (mV)
